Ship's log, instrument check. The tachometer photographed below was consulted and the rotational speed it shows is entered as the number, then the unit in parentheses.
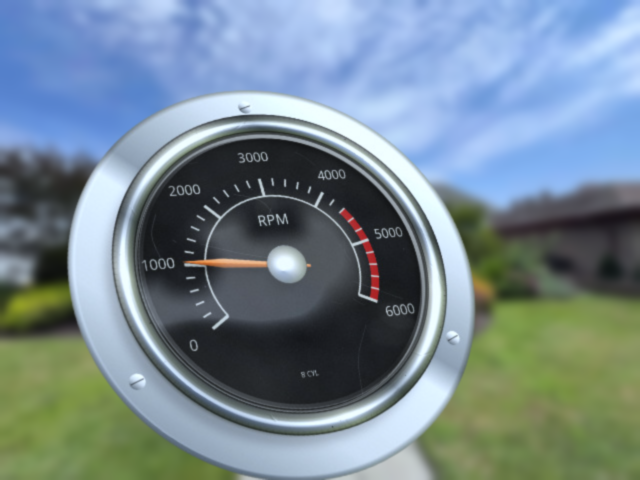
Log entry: 1000 (rpm)
